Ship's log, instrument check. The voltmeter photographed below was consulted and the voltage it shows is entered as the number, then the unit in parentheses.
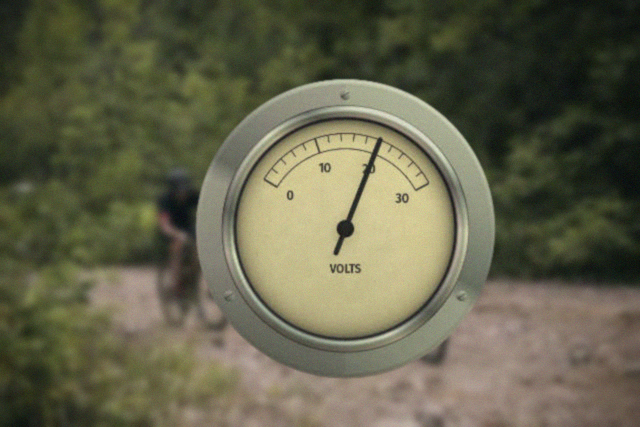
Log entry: 20 (V)
